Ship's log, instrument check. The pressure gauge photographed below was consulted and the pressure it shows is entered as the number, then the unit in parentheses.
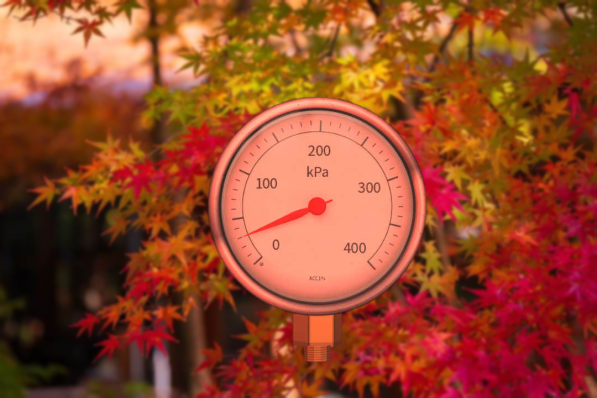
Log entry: 30 (kPa)
